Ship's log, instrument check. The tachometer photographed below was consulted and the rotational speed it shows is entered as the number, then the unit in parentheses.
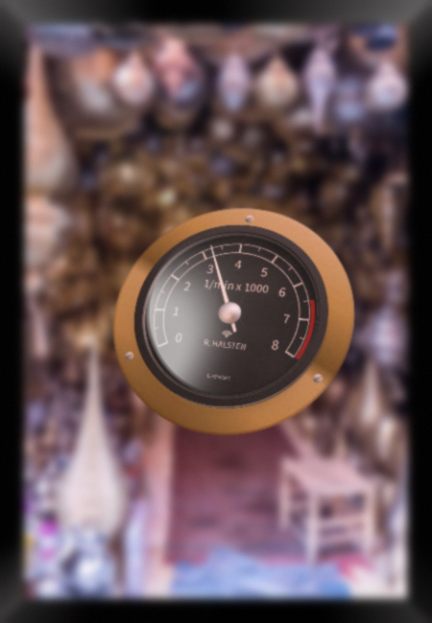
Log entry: 3250 (rpm)
